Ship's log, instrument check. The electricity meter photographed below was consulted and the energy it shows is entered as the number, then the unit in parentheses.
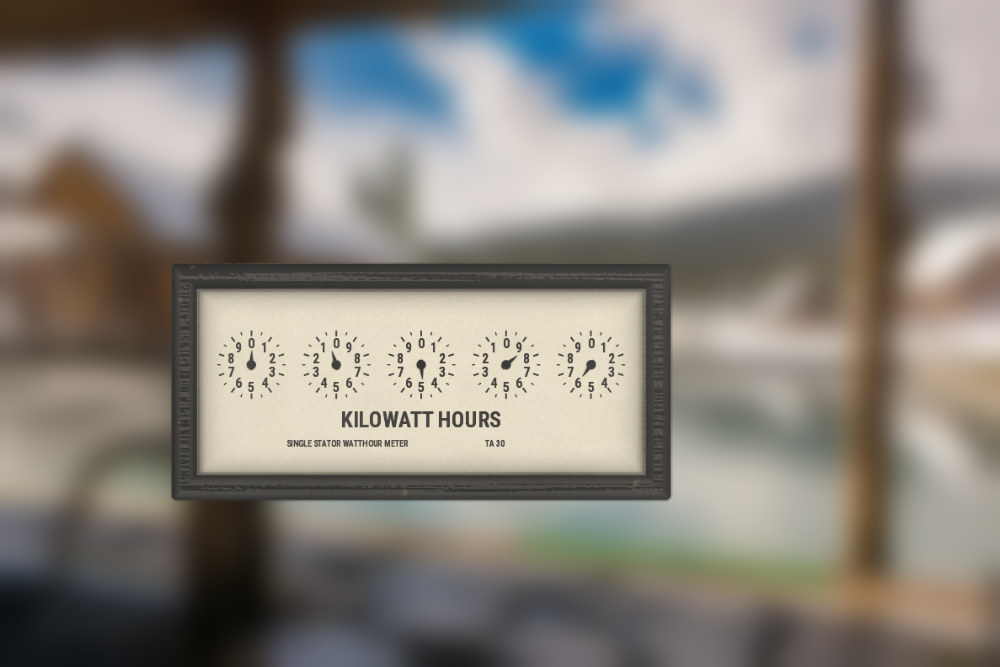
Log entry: 486 (kWh)
